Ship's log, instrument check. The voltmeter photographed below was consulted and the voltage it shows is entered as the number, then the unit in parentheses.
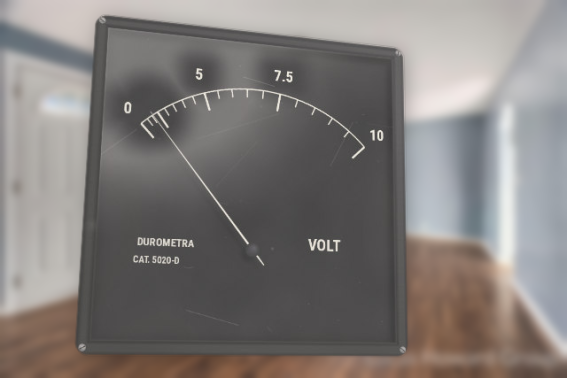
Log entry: 2 (V)
